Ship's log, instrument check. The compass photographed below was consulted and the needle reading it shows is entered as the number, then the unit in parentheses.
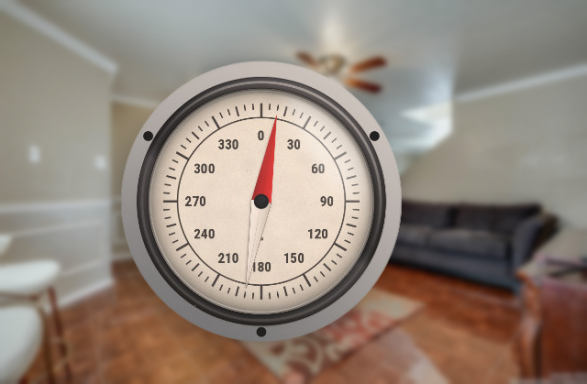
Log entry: 10 (°)
